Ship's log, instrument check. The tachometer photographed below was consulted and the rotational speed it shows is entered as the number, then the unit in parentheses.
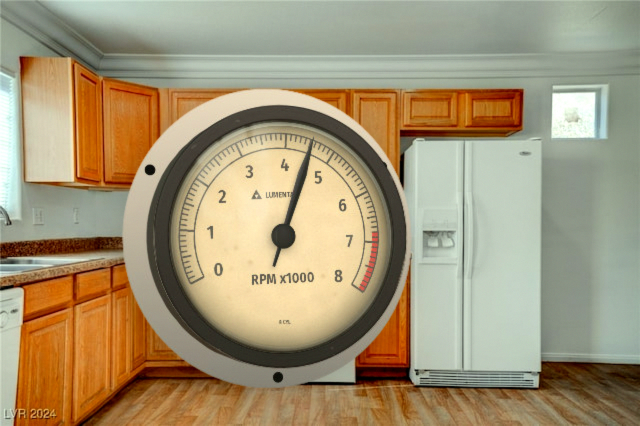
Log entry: 4500 (rpm)
